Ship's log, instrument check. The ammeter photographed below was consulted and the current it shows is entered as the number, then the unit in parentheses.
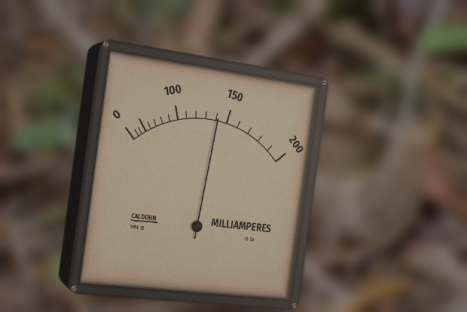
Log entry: 140 (mA)
